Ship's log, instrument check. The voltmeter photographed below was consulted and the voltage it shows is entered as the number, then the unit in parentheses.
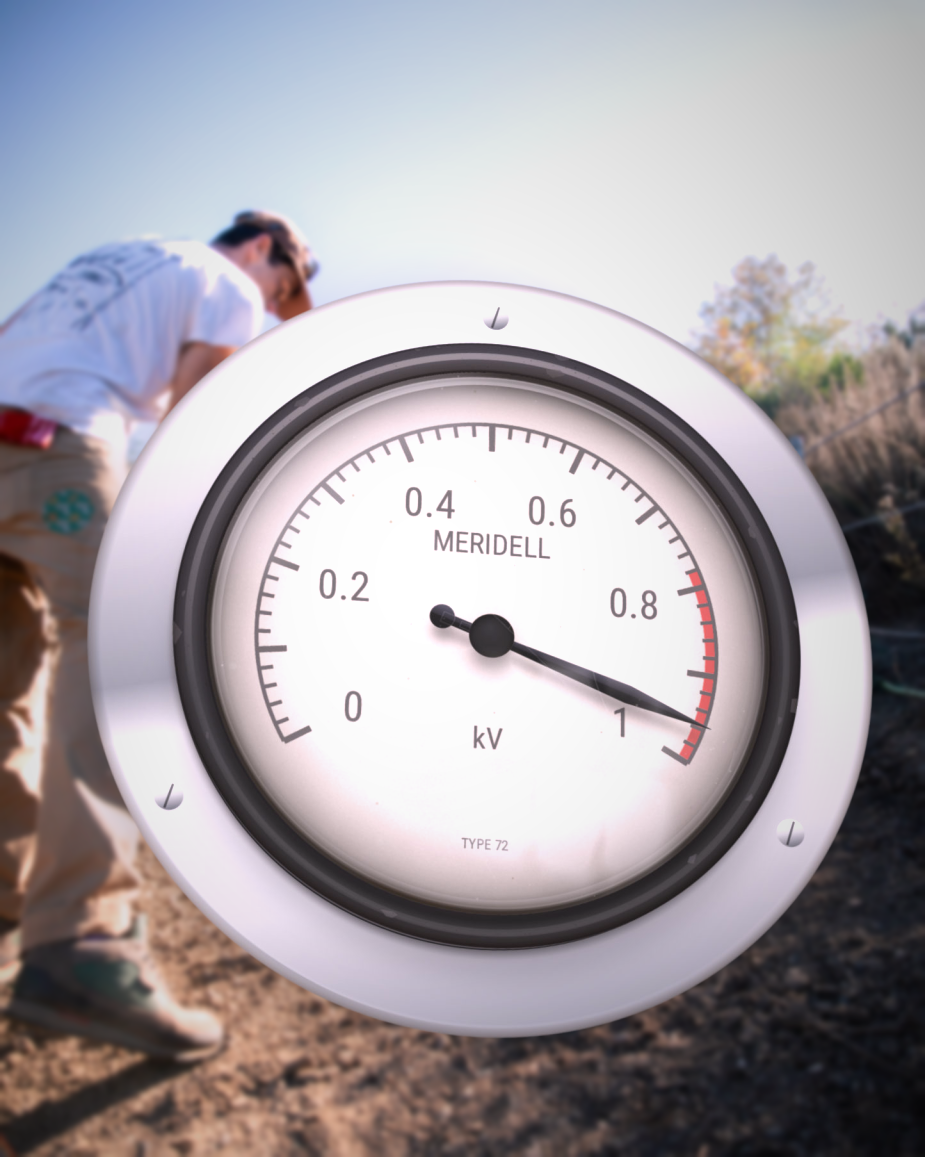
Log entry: 0.96 (kV)
